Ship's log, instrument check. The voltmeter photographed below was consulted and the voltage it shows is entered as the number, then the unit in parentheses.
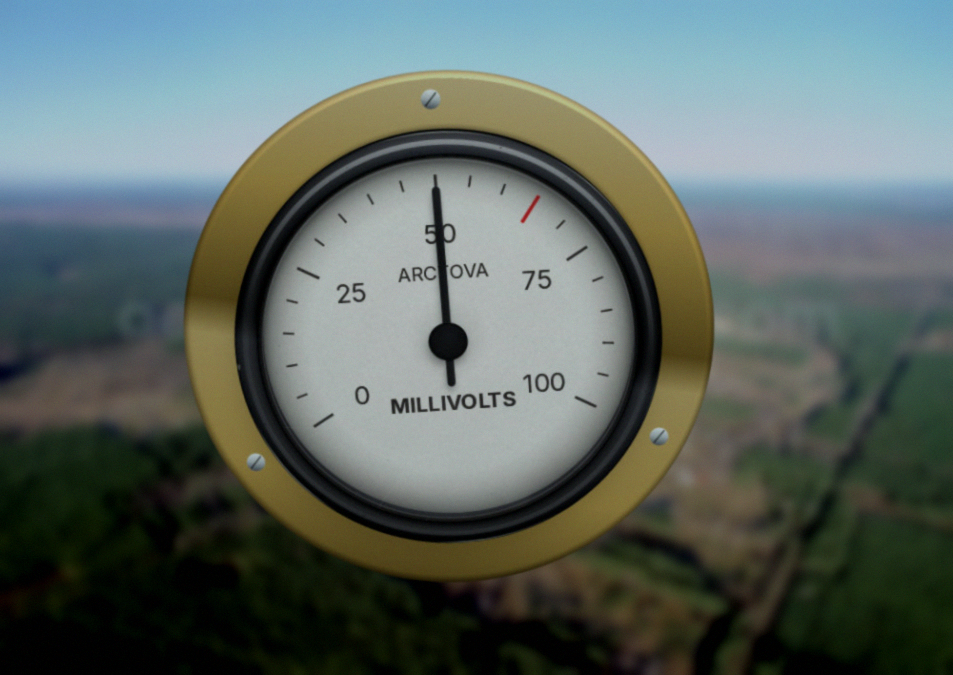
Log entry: 50 (mV)
